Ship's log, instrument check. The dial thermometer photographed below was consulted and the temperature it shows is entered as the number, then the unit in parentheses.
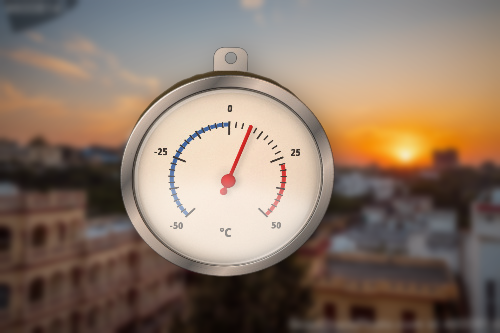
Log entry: 7.5 (°C)
